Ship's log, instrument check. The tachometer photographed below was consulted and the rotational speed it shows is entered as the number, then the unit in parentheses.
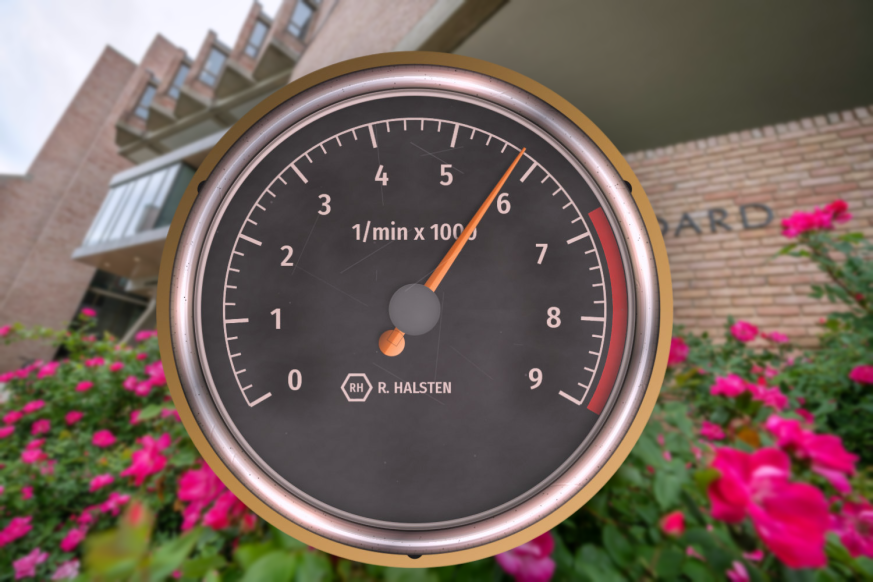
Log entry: 5800 (rpm)
